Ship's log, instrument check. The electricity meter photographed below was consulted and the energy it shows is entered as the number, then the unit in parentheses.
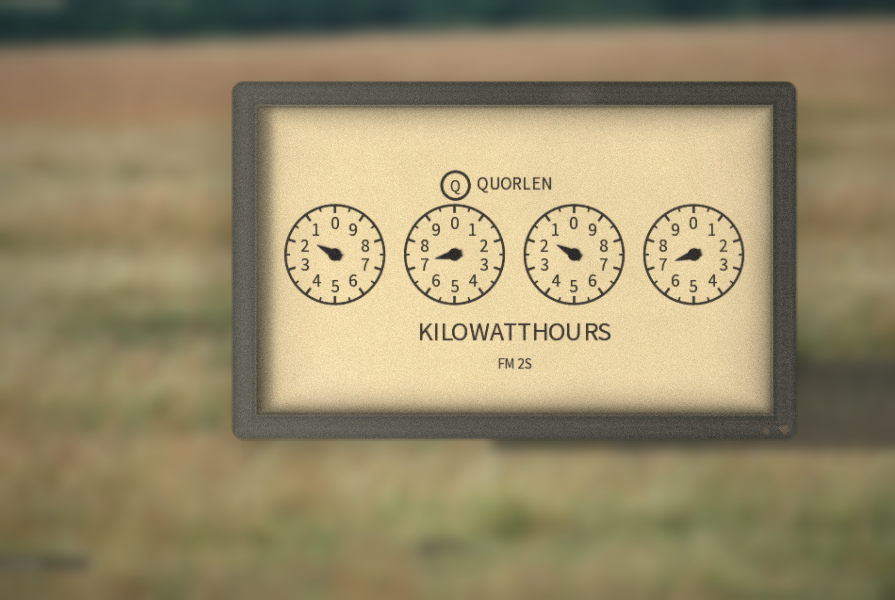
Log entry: 1717 (kWh)
